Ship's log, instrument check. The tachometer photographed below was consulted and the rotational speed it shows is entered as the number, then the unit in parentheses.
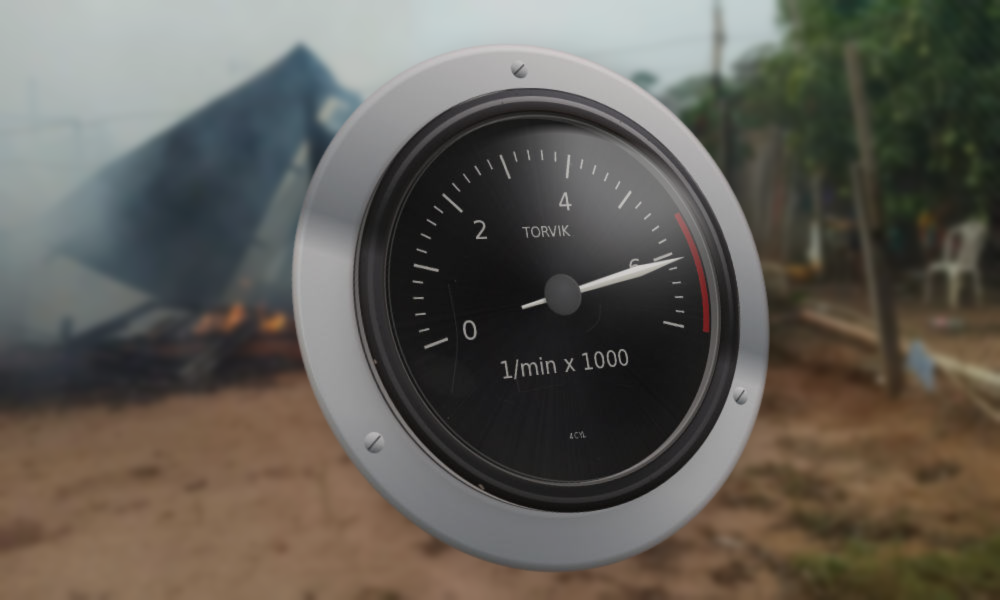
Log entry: 6100 (rpm)
